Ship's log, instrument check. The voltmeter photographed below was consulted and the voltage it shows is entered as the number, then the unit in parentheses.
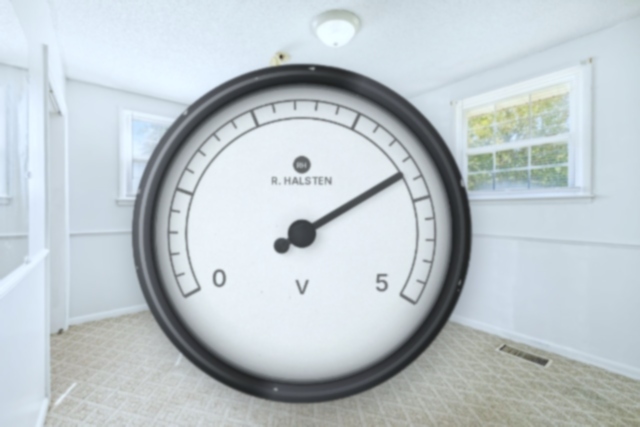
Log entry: 3.7 (V)
